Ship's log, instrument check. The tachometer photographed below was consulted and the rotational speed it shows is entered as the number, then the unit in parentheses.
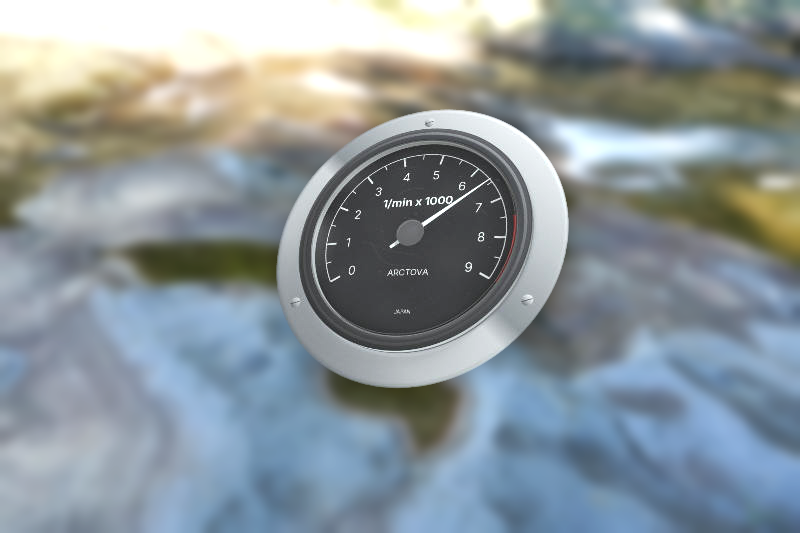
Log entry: 6500 (rpm)
